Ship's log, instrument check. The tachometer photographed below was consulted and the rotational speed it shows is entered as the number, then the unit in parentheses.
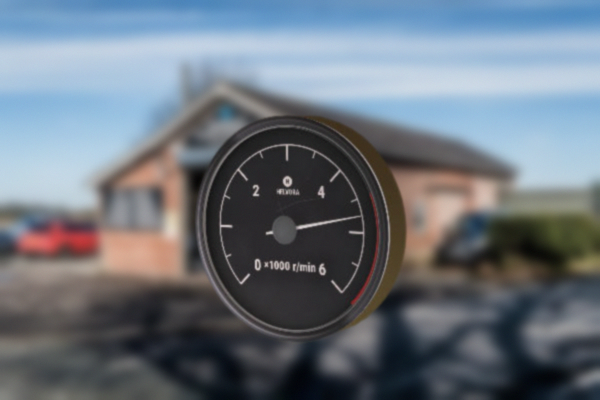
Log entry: 4750 (rpm)
